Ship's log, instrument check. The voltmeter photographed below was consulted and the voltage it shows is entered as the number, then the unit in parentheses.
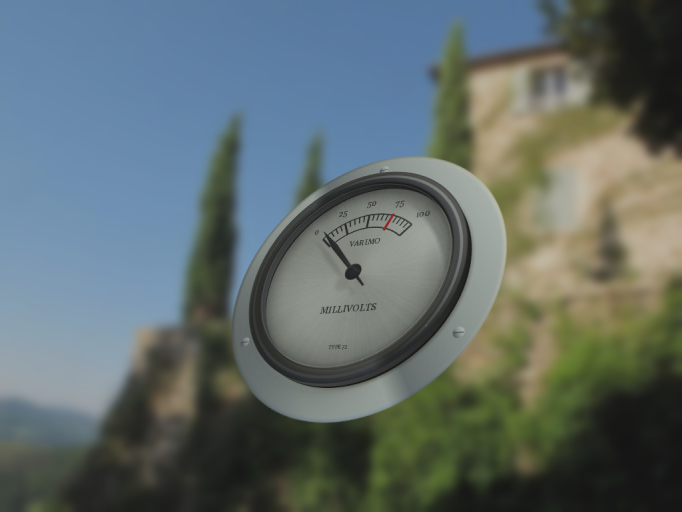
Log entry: 5 (mV)
